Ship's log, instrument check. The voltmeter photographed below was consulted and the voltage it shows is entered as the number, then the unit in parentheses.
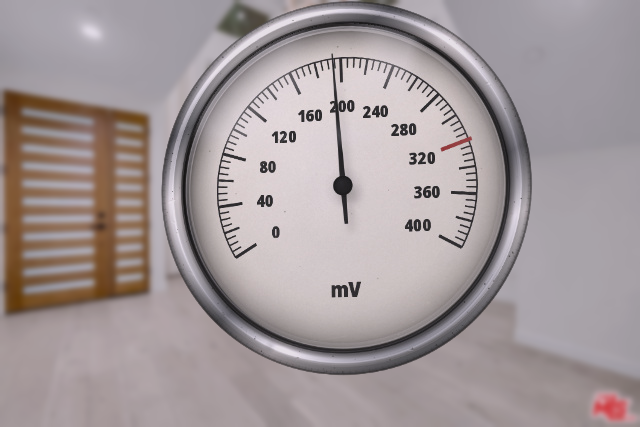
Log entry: 195 (mV)
